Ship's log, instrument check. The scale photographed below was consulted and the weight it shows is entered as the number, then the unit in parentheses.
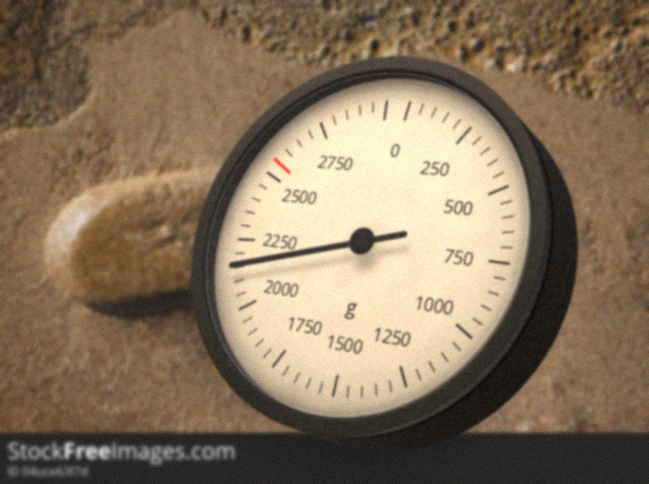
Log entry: 2150 (g)
